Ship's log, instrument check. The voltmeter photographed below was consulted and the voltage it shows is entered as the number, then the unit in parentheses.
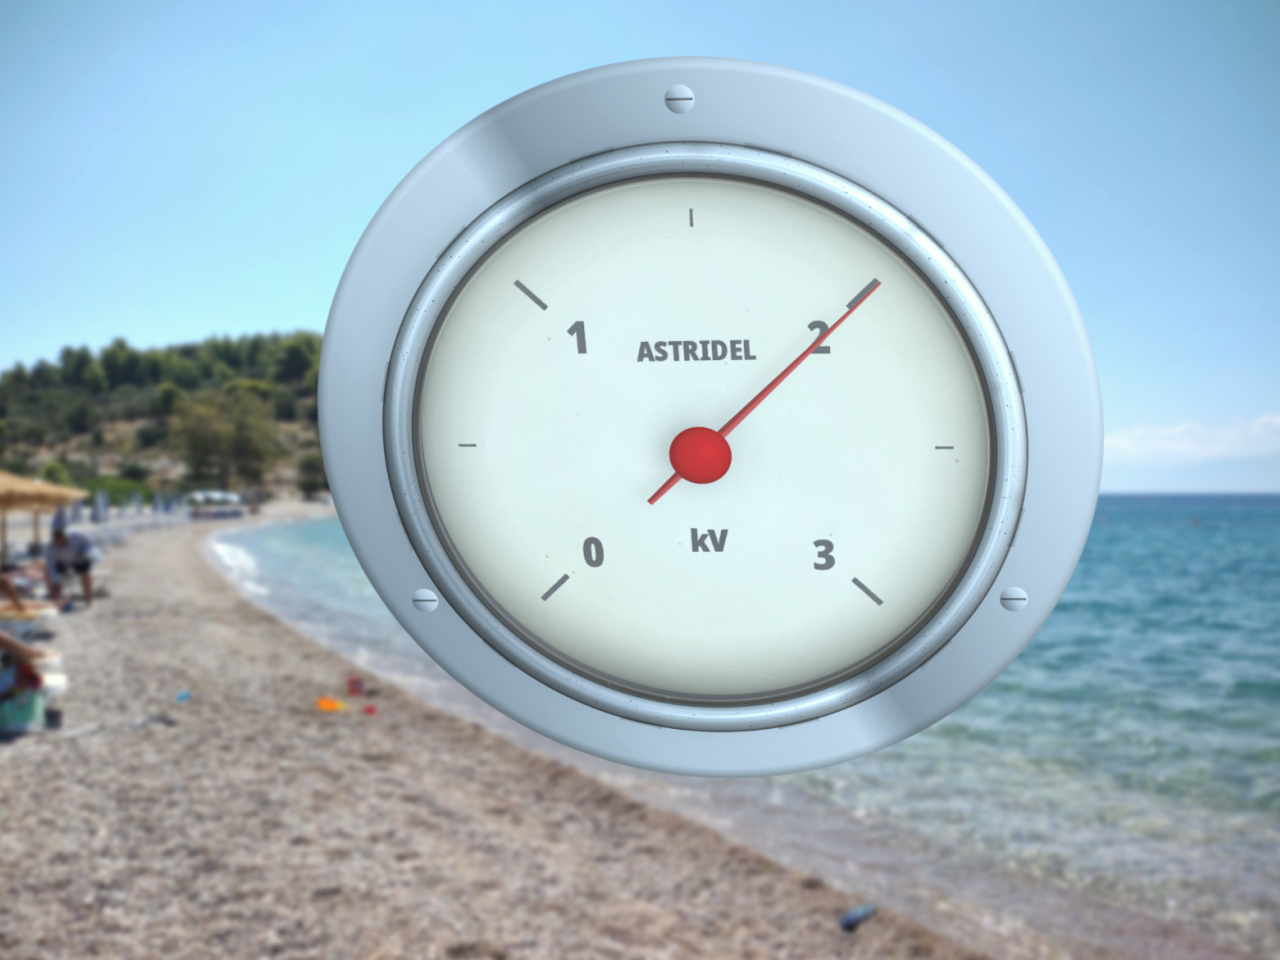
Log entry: 2 (kV)
